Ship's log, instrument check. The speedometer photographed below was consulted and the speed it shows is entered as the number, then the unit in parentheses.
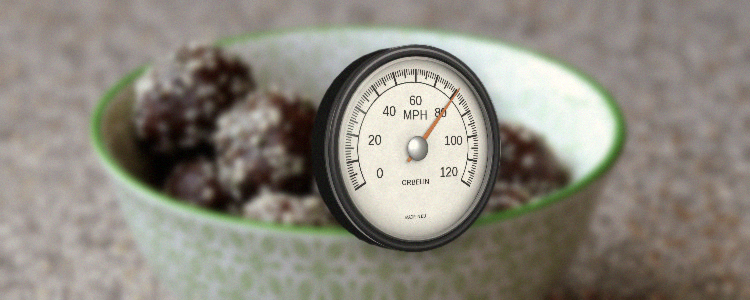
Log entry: 80 (mph)
